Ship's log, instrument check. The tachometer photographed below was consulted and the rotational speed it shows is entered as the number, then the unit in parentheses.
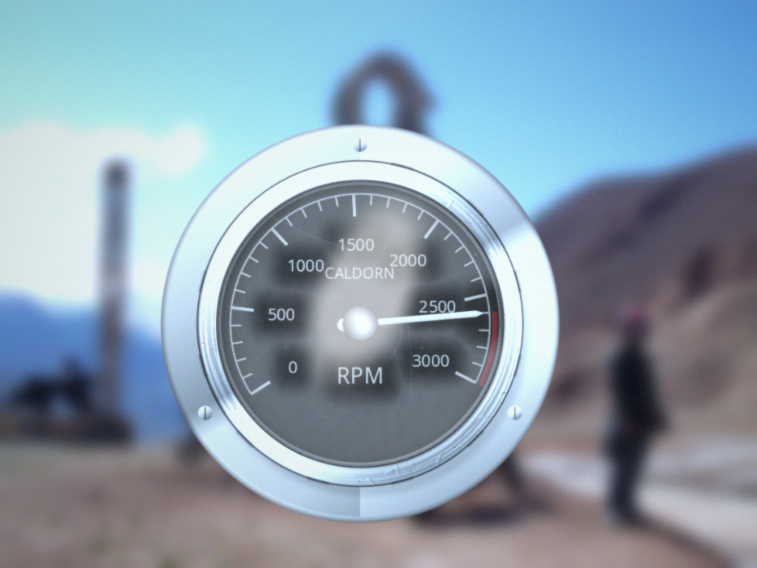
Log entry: 2600 (rpm)
